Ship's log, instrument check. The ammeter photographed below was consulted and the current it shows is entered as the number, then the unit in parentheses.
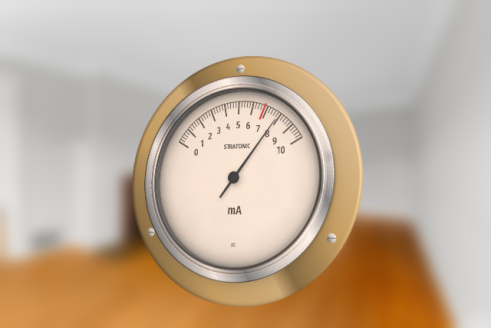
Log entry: 8 (mA)
